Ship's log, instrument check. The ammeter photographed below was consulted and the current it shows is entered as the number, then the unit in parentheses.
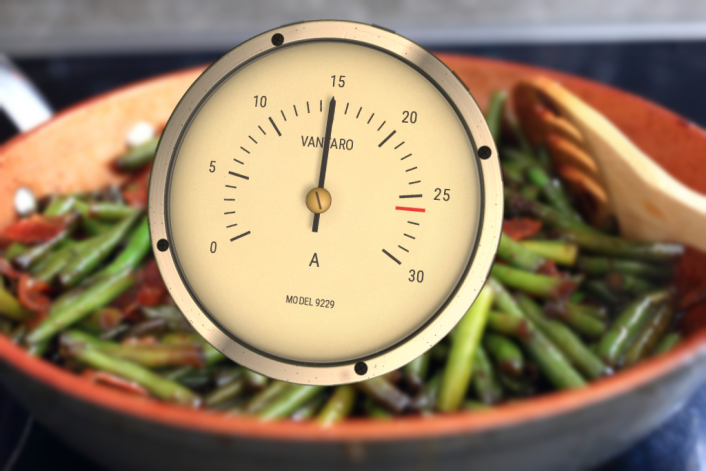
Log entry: 15 (A)
